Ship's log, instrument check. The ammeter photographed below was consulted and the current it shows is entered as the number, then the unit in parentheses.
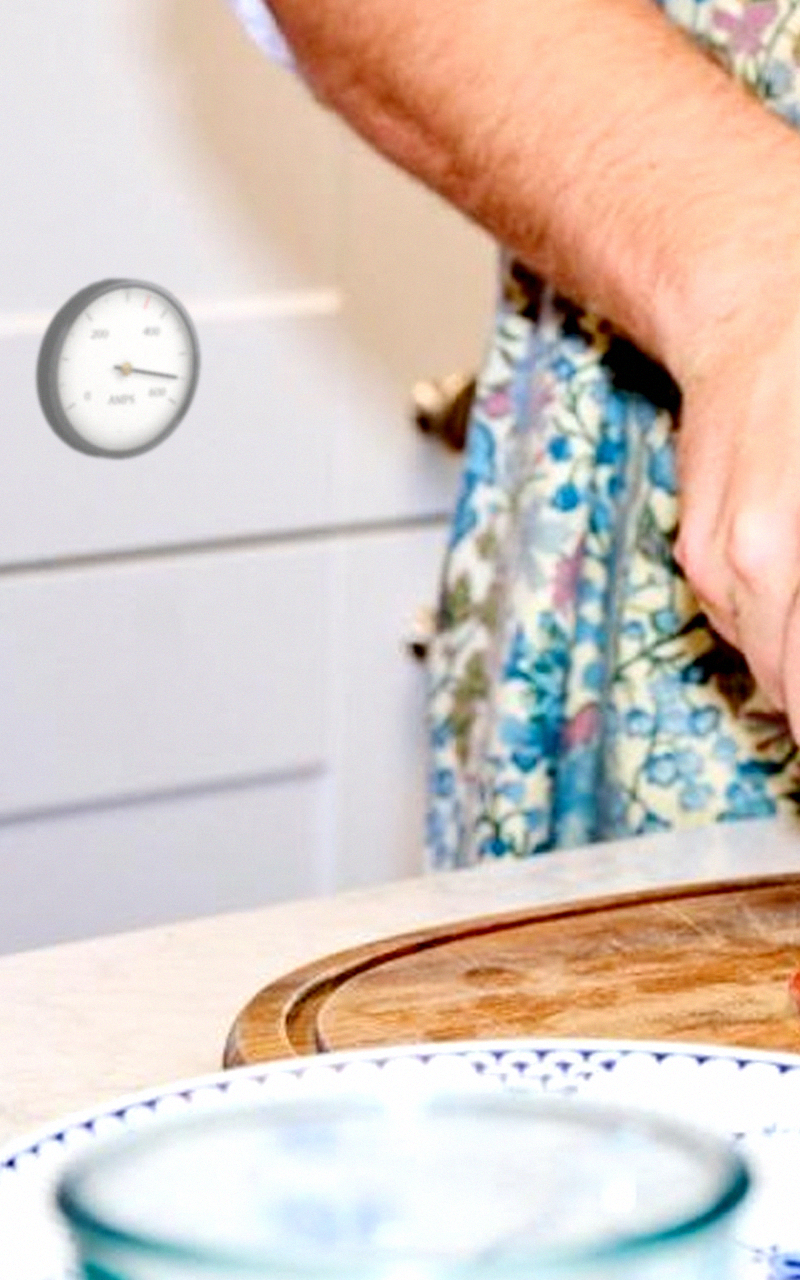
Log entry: 550 (A)
